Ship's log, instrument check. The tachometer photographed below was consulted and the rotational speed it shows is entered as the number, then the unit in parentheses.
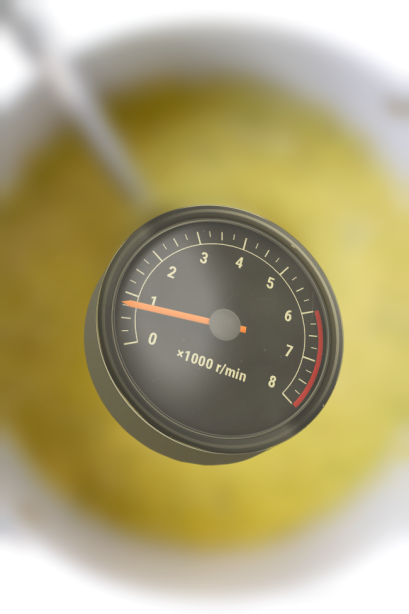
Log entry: 750 (rpm)
